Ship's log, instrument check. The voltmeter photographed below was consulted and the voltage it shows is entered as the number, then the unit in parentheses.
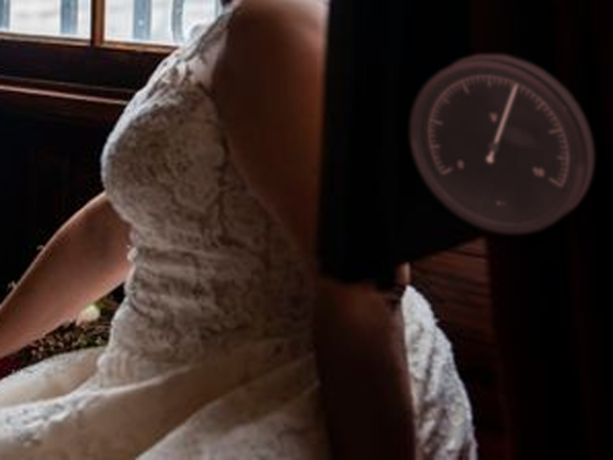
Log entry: 6 (V)
